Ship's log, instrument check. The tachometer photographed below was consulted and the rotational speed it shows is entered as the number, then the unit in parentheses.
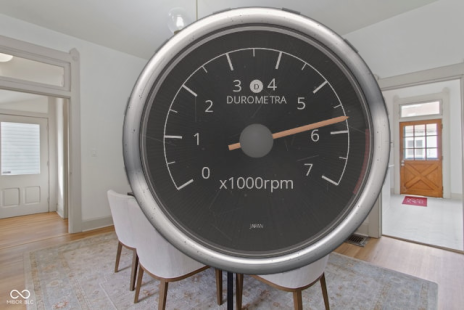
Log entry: 5750 (rpm)
